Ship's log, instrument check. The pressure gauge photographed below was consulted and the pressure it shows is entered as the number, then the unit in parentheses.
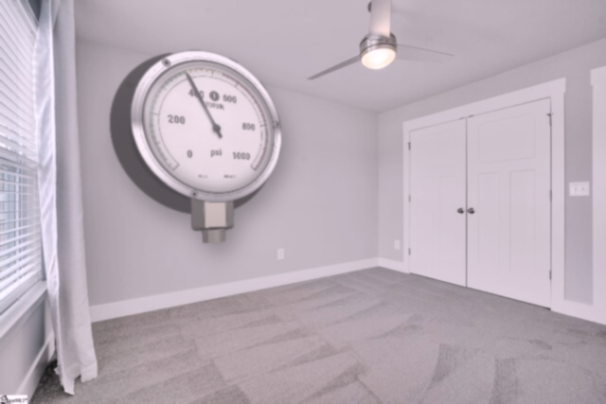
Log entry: 400 (psi)
